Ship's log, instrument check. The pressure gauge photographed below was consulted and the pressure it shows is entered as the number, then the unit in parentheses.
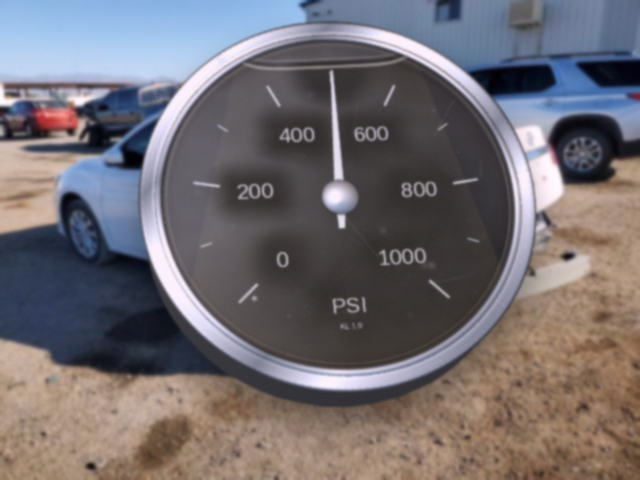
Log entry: 500 (psi)
